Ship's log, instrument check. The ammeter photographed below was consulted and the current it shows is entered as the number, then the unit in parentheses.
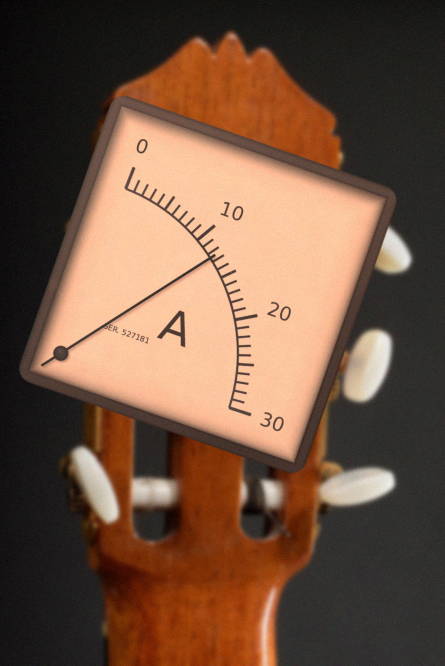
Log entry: 12.5 (A)
